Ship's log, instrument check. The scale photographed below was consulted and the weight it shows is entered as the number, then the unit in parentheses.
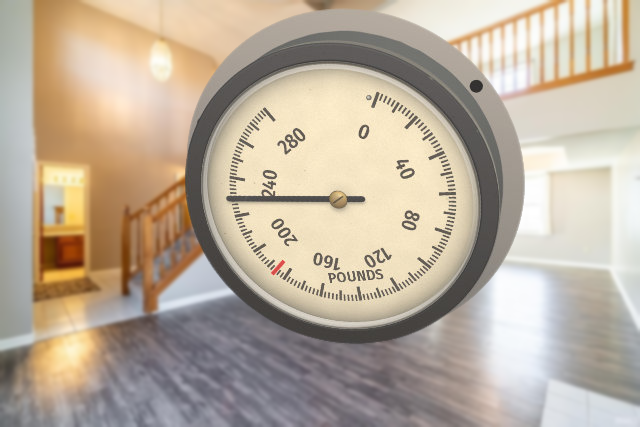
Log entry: 230 (lb)
